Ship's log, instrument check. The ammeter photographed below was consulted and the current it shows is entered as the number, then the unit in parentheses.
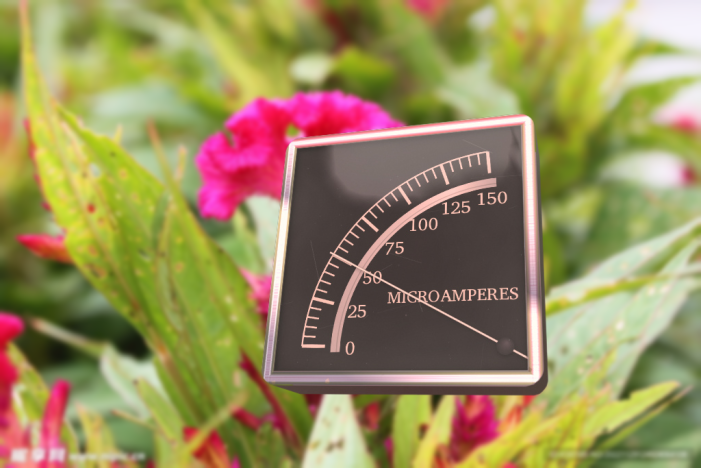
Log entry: 50 (µA)
